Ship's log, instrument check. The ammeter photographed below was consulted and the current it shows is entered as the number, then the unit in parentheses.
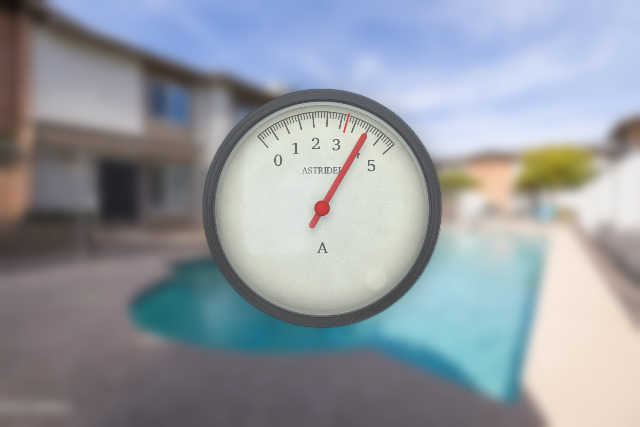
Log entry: 4 (A)
